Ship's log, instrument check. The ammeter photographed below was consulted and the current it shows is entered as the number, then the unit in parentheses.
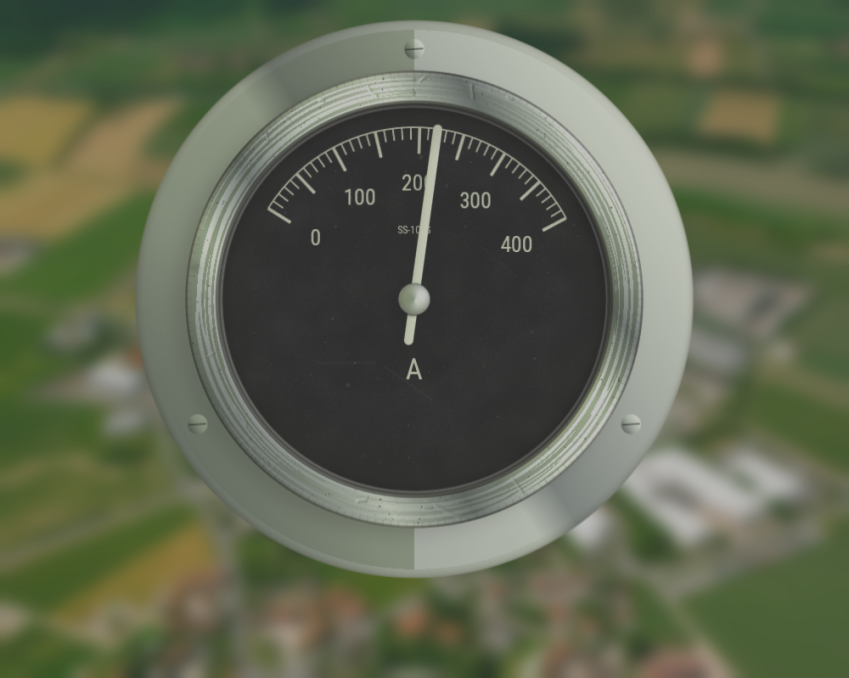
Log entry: 220 (A)
